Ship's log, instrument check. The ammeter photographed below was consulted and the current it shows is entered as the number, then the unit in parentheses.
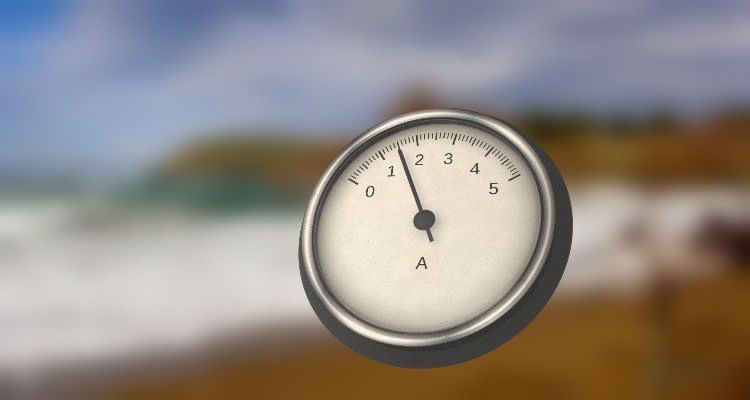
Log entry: 1.5 (A)
